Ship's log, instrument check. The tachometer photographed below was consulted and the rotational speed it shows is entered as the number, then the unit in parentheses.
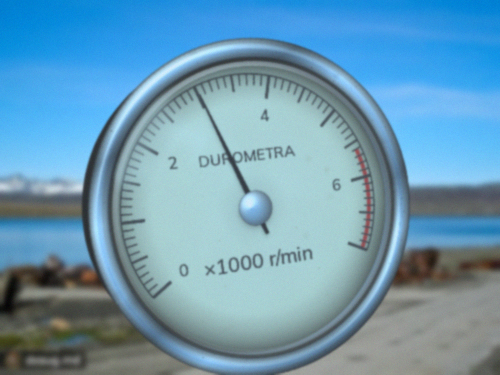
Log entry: 3000 (rpm)
